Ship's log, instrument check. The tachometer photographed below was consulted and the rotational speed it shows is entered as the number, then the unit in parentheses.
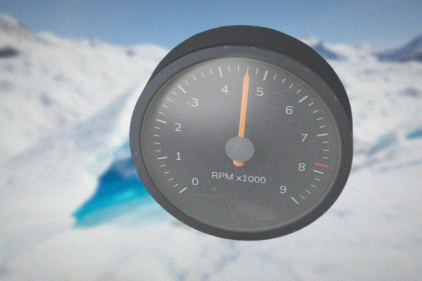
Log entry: 4600 (rpm)
